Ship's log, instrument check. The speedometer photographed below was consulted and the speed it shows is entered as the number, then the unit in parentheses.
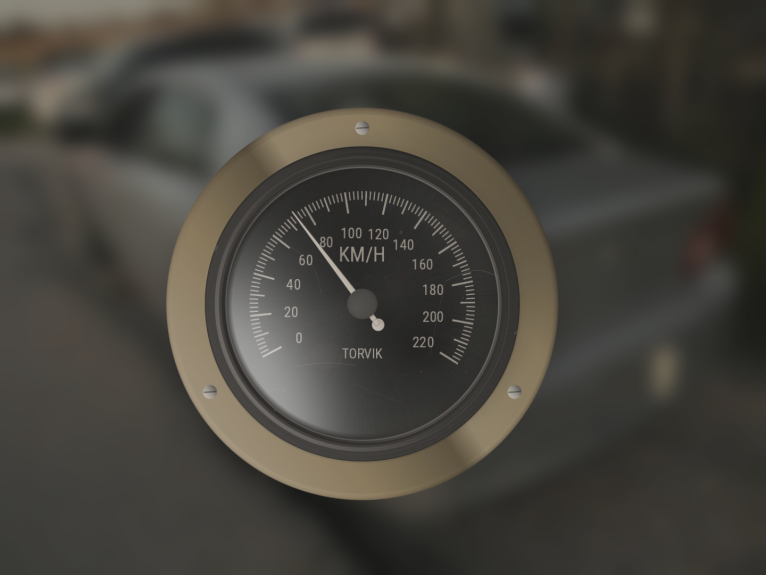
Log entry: 74 (km/h)
